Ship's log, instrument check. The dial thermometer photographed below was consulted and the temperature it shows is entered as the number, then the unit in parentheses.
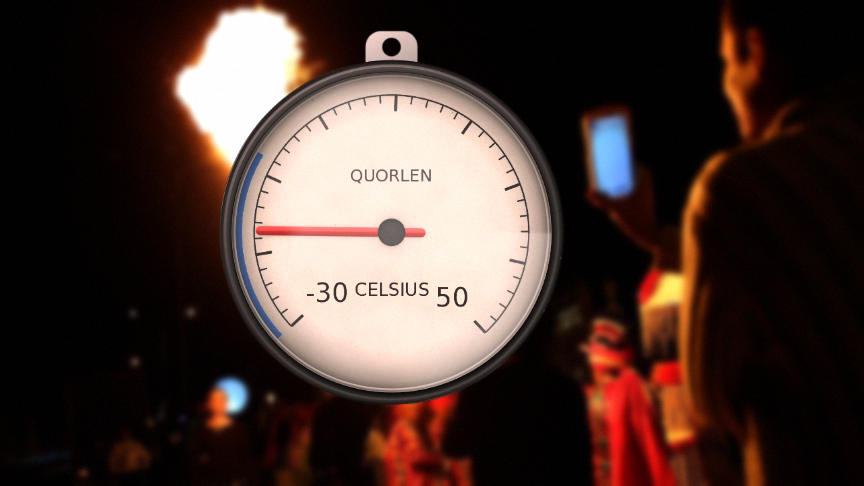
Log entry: -17 (°C)
